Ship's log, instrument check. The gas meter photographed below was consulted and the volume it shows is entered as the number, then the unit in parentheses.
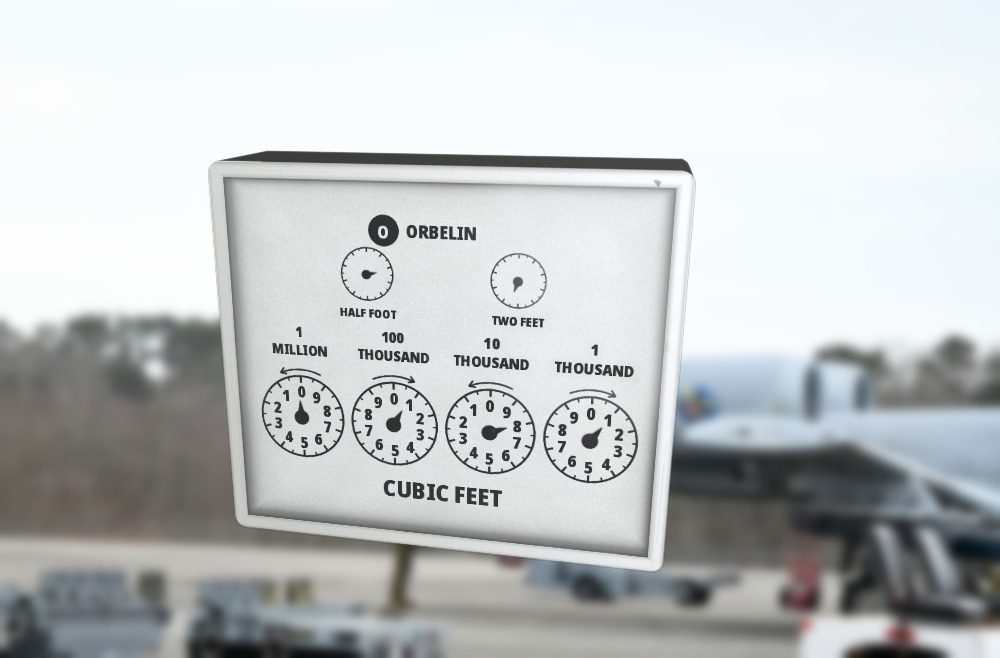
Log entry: 8100 (ft³)
